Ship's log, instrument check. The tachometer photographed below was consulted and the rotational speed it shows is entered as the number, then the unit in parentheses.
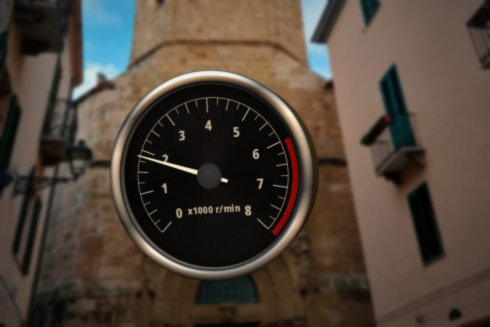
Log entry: 1875 (rpm)
